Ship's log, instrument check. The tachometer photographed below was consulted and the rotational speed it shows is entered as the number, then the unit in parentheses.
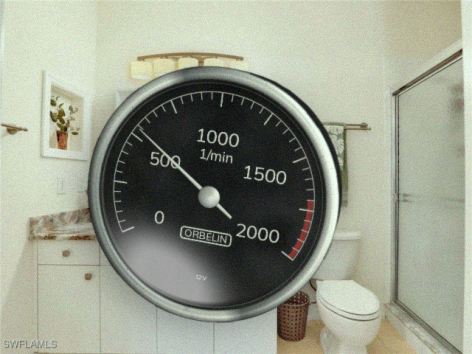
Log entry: 550 (rpm)
